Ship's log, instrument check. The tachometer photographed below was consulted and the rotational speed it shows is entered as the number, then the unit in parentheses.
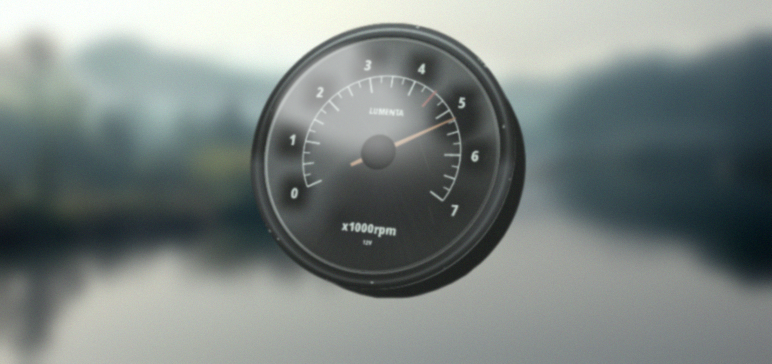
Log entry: 5250 (rpm)
